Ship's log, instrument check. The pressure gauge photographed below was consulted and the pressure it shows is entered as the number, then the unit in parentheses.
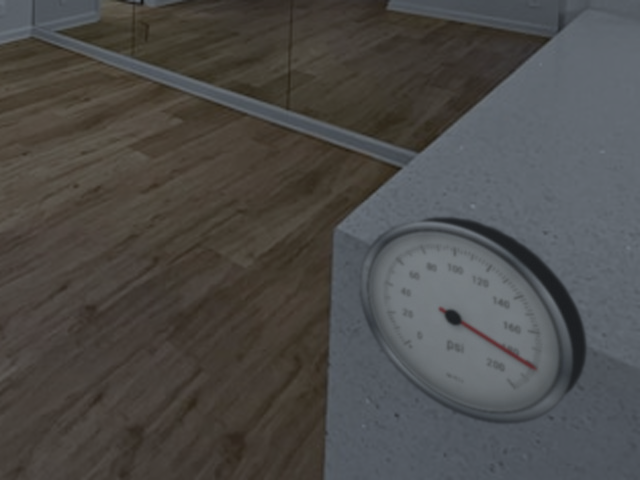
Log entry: 180 (psi)
